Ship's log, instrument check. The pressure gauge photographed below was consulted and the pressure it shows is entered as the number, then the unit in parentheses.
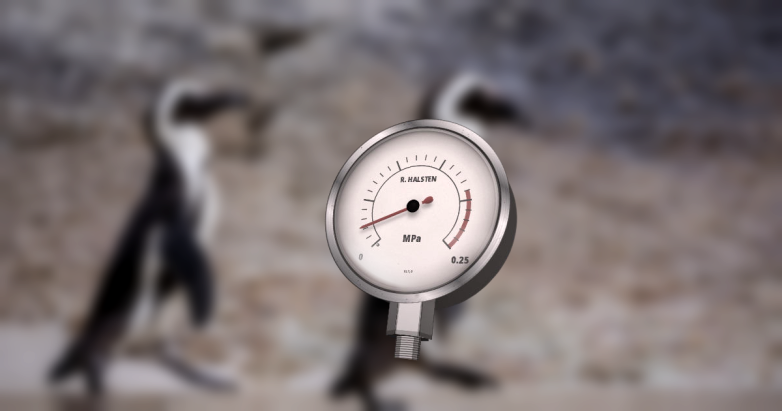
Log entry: 0.02 (MPa)
